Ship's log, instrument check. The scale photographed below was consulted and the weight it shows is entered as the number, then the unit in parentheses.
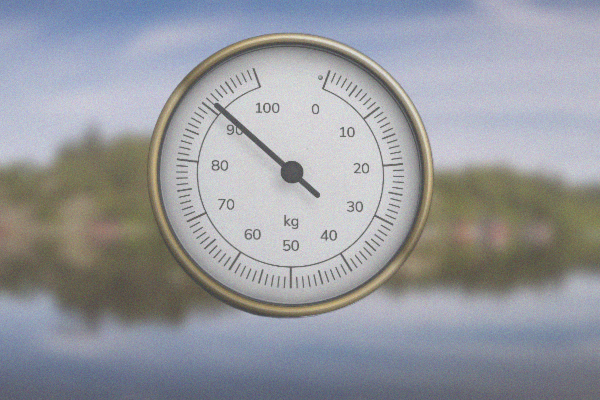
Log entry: 91 (kg)
